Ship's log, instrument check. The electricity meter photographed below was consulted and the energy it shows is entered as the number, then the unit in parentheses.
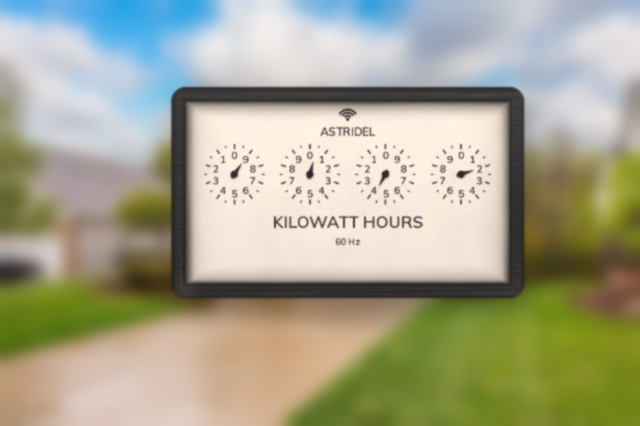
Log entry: 9042 (kWh)
